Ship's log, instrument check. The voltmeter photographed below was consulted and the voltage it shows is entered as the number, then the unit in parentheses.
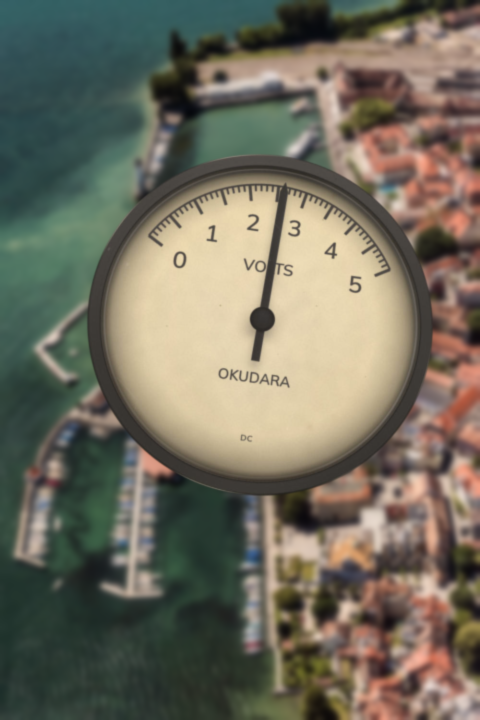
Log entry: 2.6 (V)
